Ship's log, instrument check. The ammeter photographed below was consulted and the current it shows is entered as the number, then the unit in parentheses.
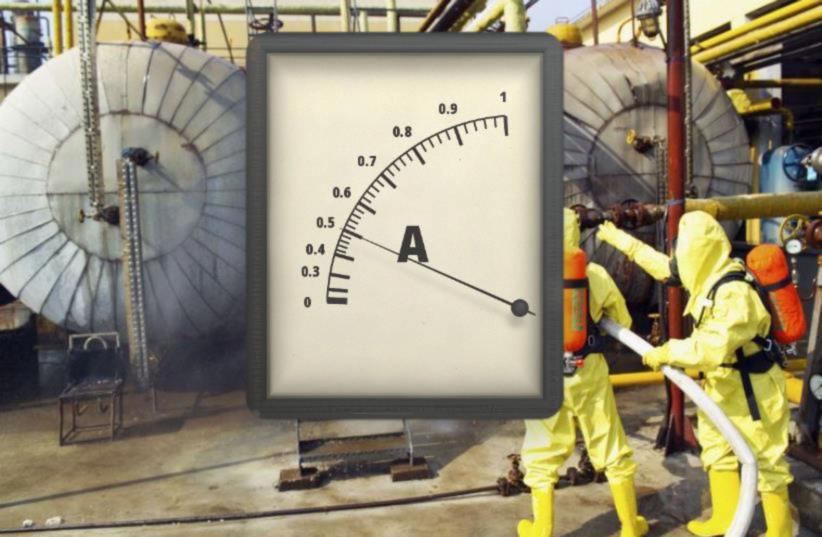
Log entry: 0.5 (A)
